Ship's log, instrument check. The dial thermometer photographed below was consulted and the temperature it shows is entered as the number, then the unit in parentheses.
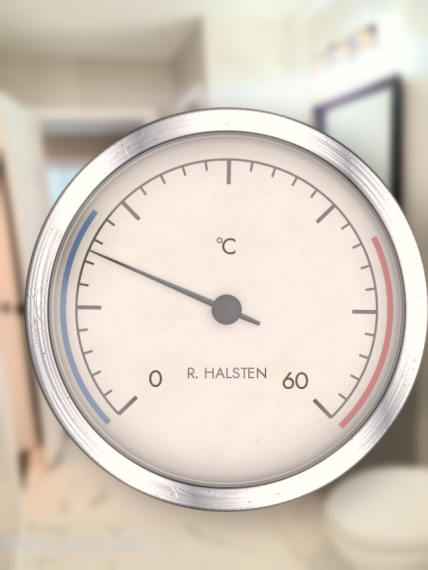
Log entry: 15 (°C)
